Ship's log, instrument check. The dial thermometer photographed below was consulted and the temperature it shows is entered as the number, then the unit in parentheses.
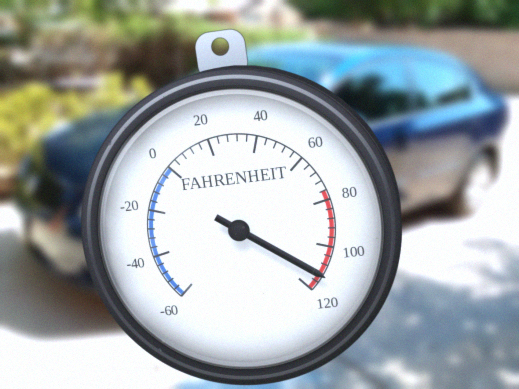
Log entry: 112 (°F)
